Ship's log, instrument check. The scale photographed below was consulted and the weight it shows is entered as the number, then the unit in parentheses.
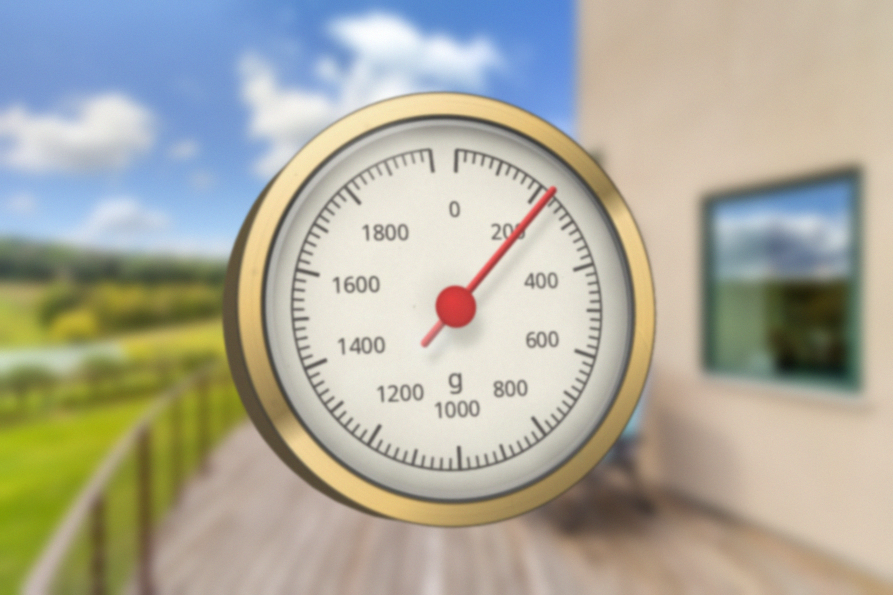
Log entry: 220 (g)
